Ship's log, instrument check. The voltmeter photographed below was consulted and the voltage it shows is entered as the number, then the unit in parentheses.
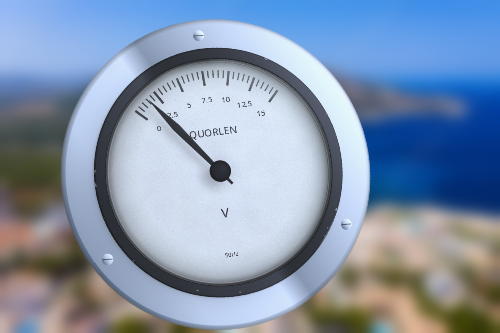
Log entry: 1.5 (V)
